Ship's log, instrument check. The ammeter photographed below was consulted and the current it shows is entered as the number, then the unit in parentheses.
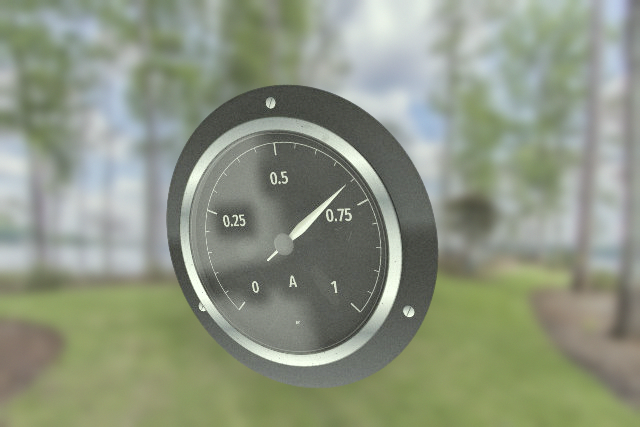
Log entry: 0.7 (A)
